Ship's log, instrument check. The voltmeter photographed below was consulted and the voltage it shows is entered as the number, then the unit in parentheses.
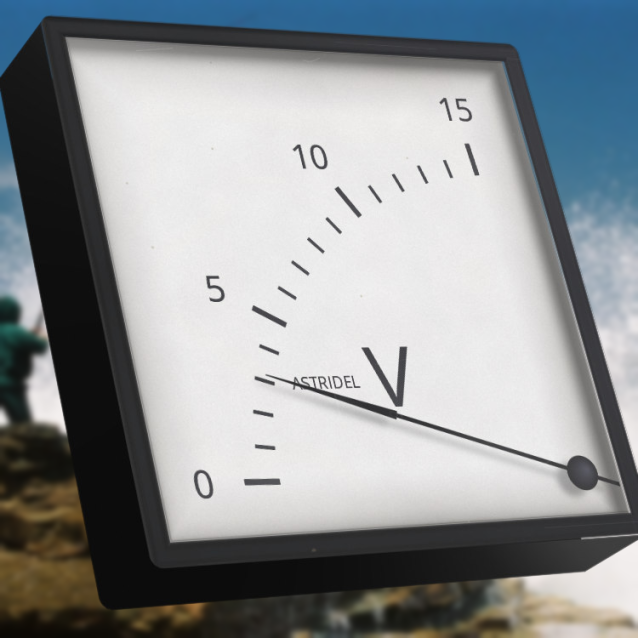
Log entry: 3 (V)
